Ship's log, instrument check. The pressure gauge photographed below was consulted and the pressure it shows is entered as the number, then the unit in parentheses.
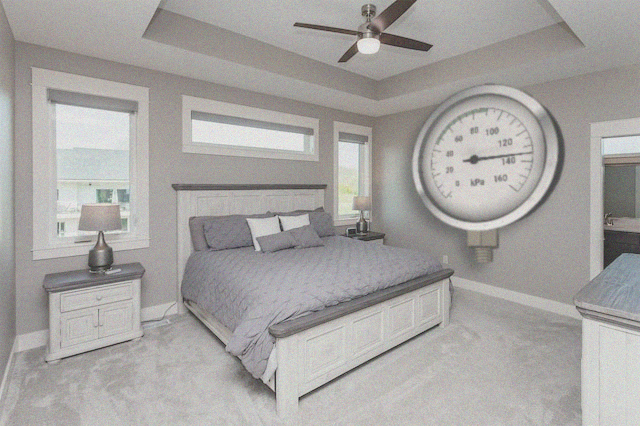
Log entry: 135 (kPa)
